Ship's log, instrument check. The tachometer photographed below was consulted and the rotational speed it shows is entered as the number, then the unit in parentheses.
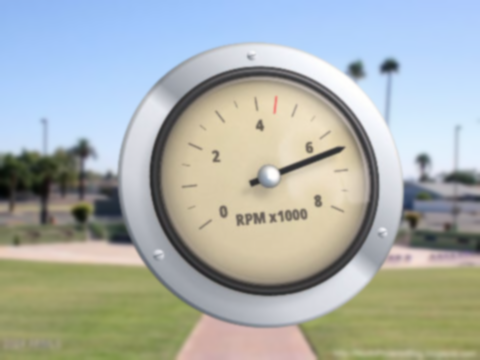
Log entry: 6500 (rpm)
